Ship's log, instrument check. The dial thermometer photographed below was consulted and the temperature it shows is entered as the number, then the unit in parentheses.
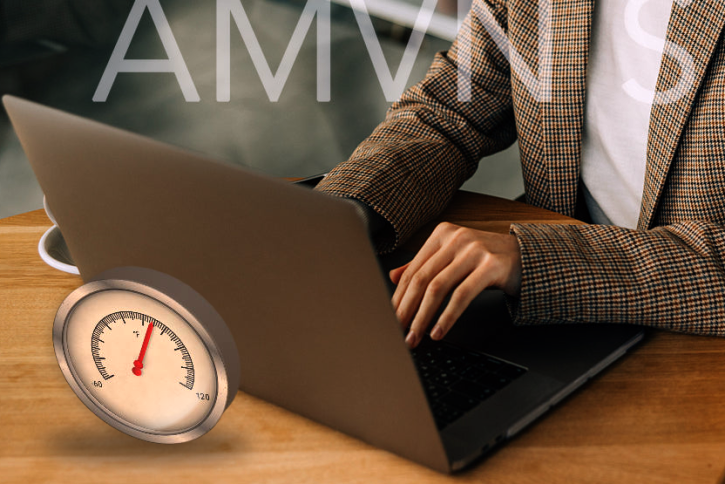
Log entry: 50 (°F)
